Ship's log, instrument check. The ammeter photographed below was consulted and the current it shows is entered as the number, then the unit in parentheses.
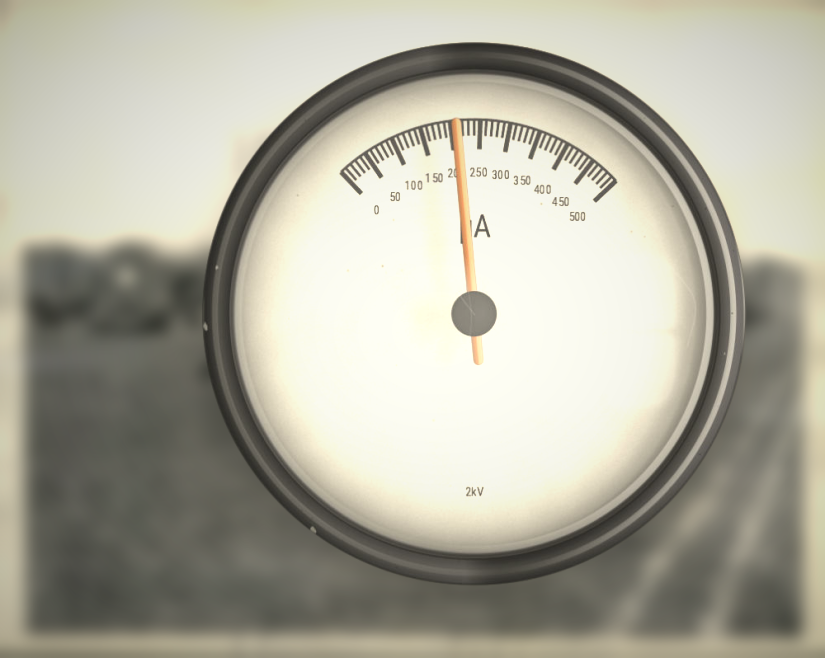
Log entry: 210 (µA)
